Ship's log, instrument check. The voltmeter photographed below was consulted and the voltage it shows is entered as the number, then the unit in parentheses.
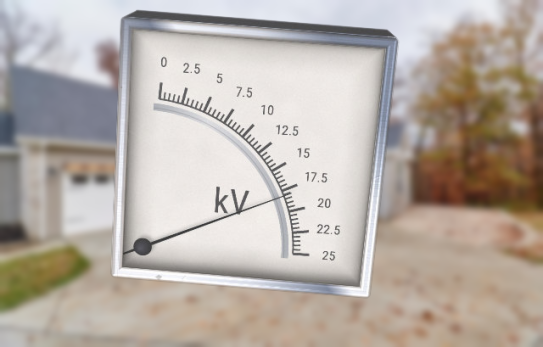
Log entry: 18 (kV)
